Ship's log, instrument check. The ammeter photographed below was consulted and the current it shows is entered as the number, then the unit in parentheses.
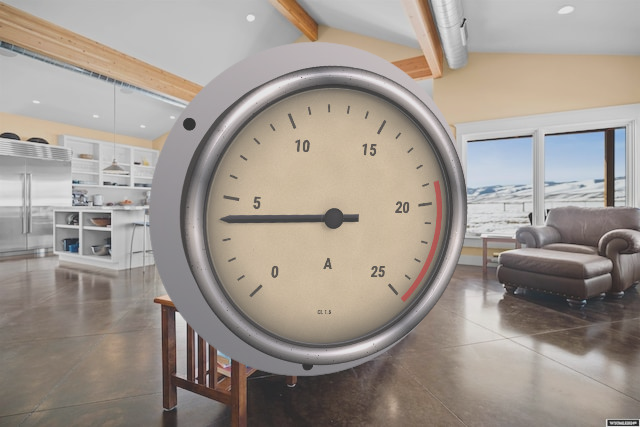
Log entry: 4 (A)
